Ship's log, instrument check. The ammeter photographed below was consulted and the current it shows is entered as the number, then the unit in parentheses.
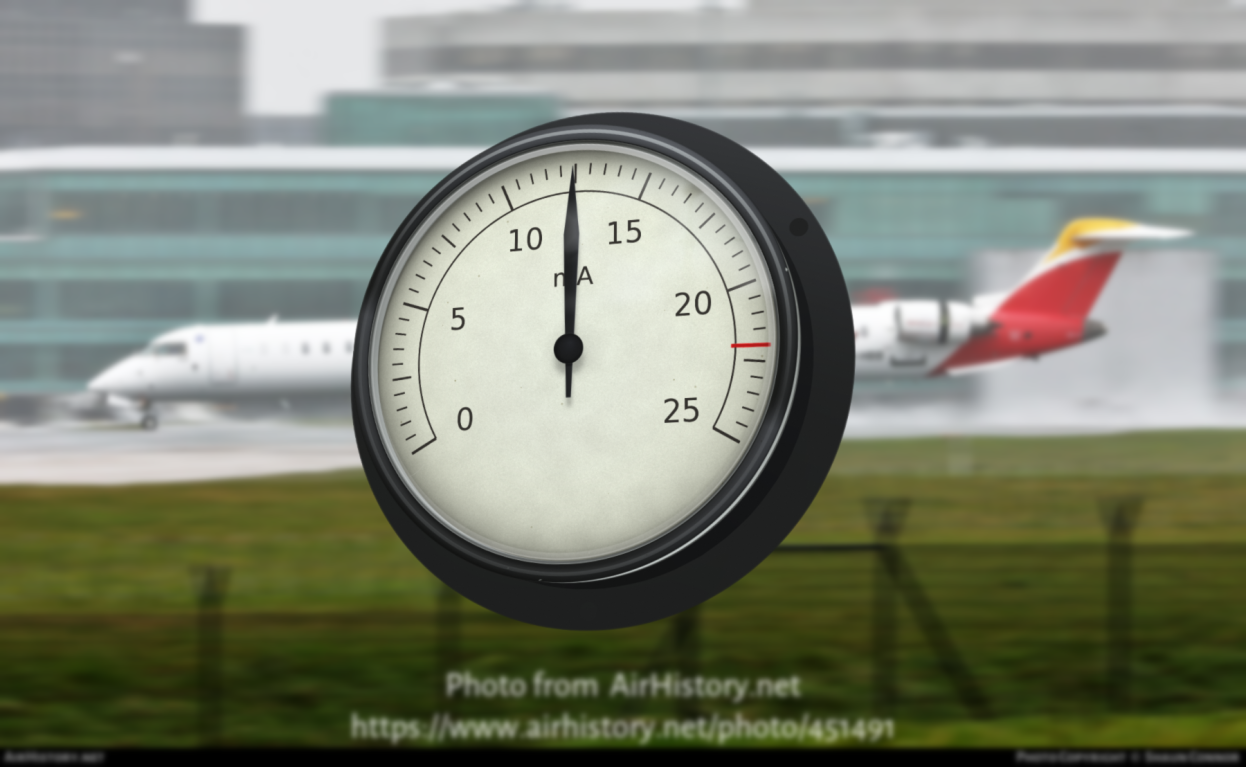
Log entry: 12.5 (mA)
